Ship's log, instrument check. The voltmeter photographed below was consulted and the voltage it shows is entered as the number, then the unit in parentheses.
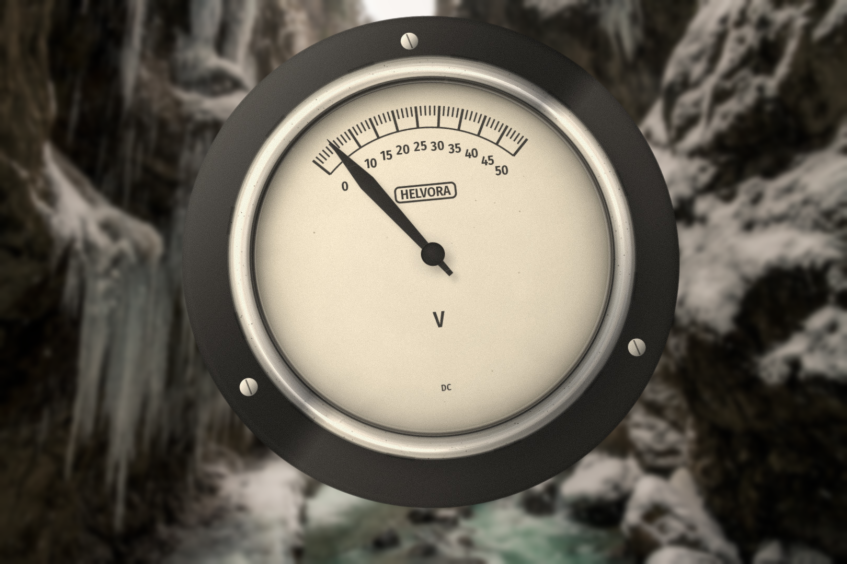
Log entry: 5 (V)
